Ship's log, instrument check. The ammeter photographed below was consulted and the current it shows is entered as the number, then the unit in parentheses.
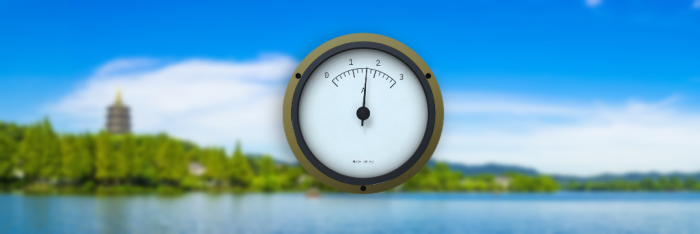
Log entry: 1.6 (A)
